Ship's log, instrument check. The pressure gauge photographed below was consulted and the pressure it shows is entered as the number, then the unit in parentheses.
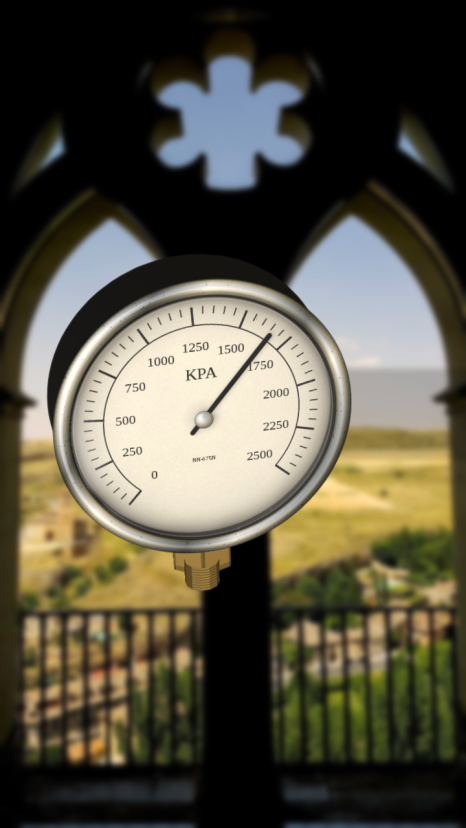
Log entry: 1650 (kPa)
